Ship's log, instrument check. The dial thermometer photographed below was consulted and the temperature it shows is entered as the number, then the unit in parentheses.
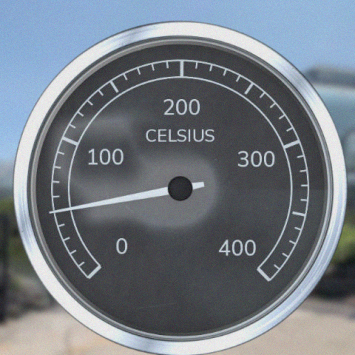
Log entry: 50 (°C)
